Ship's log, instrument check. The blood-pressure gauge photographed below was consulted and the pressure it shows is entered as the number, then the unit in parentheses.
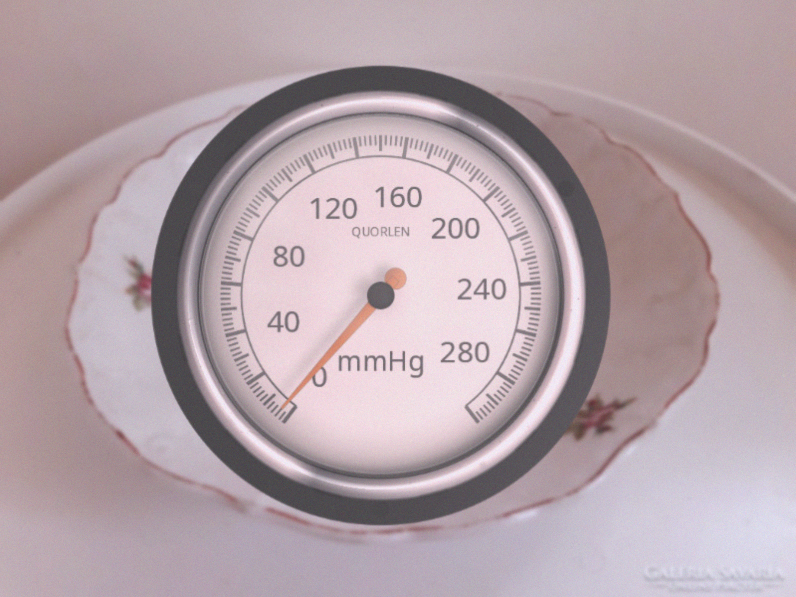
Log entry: 4 (mmHg)
